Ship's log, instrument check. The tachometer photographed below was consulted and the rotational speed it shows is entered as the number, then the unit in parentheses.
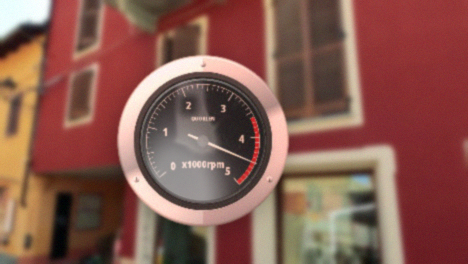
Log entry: 4500 (rpm)
